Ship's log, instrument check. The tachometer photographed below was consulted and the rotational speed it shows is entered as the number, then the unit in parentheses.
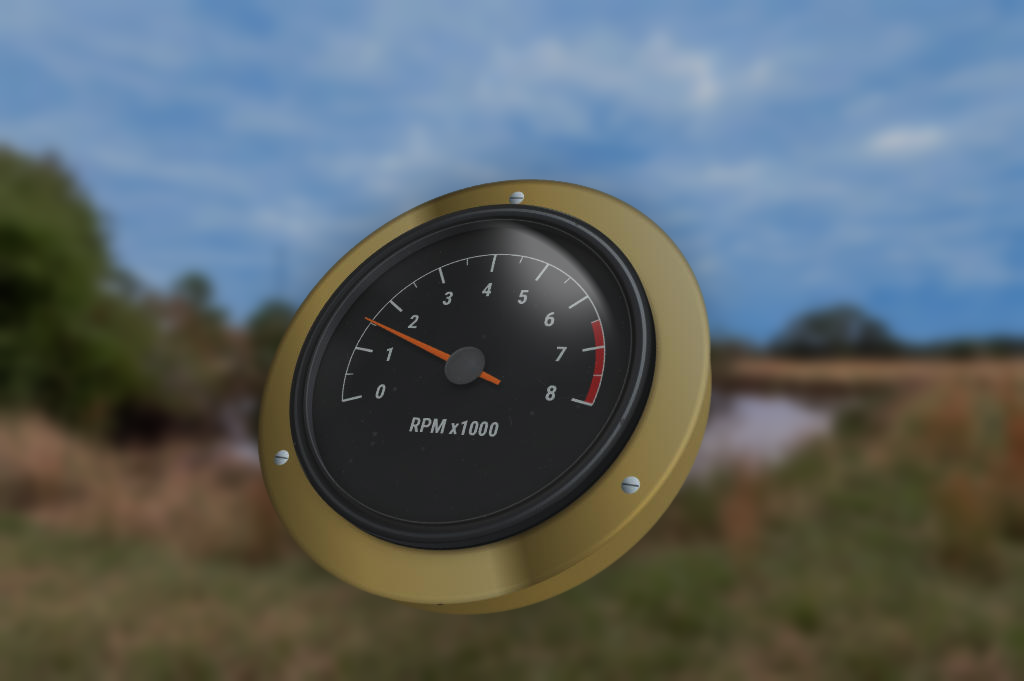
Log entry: 1500 (rpm)
